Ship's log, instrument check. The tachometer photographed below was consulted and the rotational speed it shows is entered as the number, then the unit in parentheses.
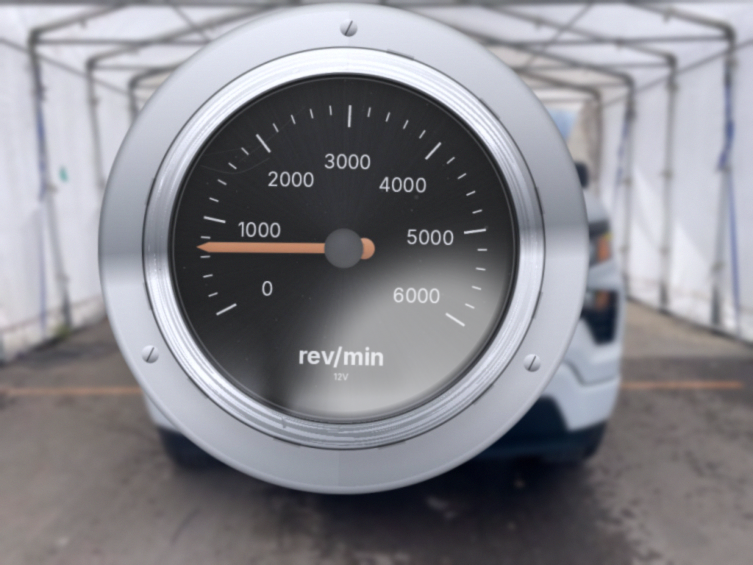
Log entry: 700 (rpm)
